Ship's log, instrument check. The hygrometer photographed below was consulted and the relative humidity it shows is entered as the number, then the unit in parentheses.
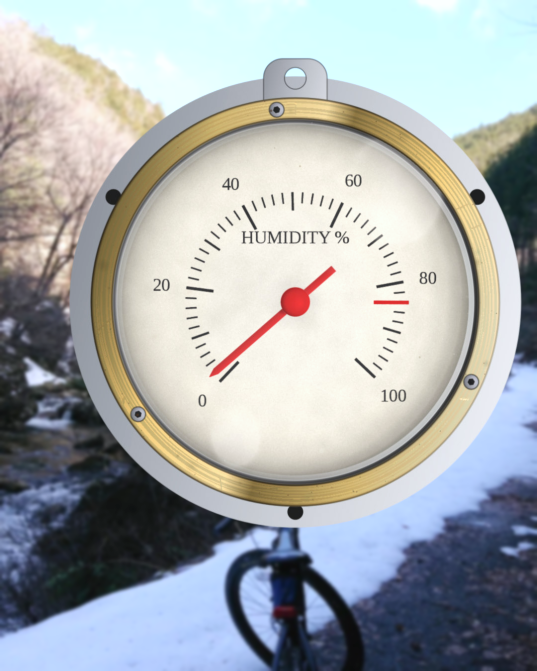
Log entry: 2 (%)
